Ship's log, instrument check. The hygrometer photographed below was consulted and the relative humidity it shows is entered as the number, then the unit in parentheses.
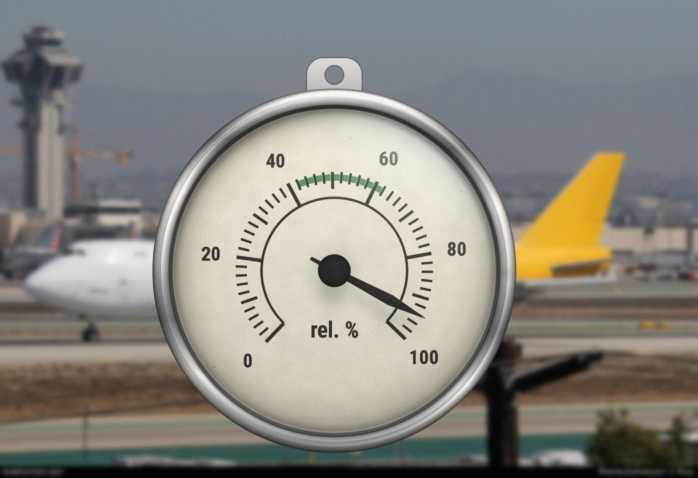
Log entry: 94 (%)
